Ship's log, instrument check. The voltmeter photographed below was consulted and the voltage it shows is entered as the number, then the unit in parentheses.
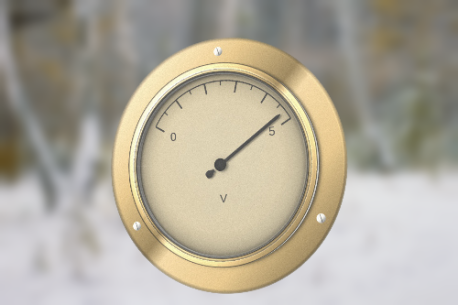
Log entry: 4.75 (V)
